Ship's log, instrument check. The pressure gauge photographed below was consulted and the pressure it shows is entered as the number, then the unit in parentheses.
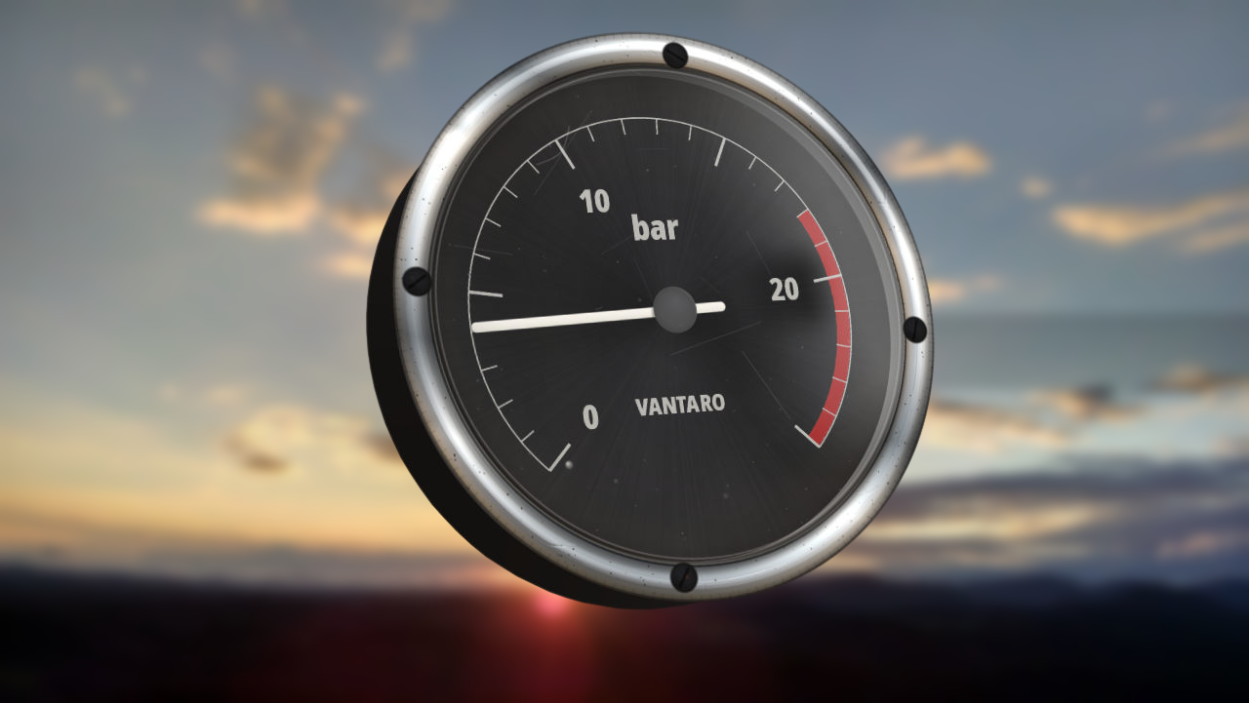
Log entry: 4 (bar)
